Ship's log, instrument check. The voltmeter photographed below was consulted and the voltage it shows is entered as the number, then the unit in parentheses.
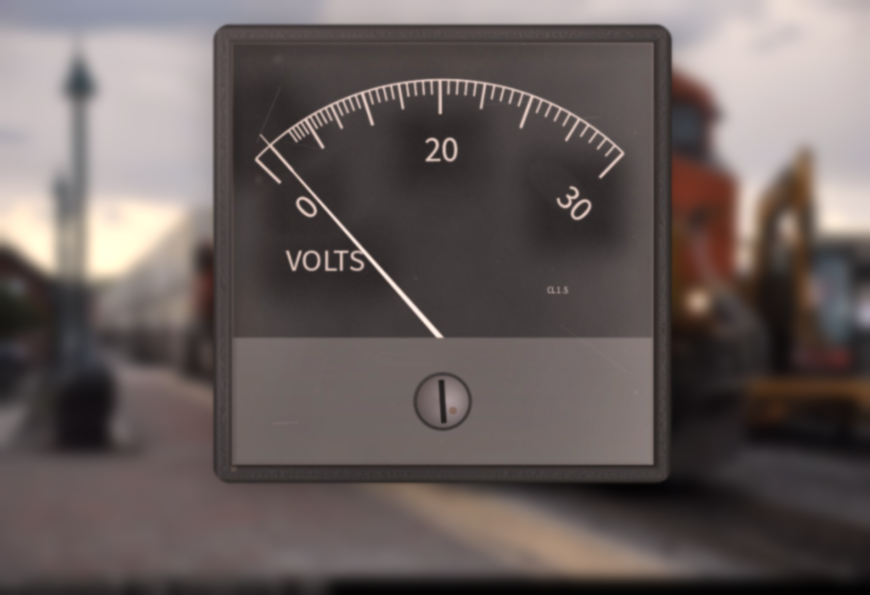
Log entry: 5 (V)
